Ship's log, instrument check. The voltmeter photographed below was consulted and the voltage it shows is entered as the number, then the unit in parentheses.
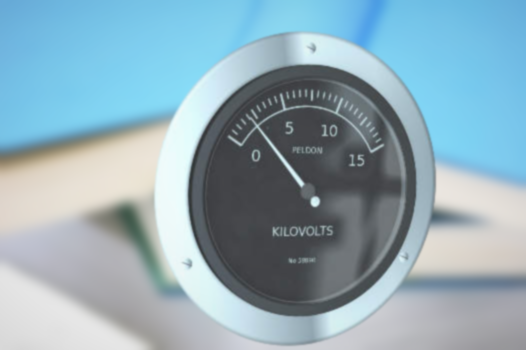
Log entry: 2 (kV)
